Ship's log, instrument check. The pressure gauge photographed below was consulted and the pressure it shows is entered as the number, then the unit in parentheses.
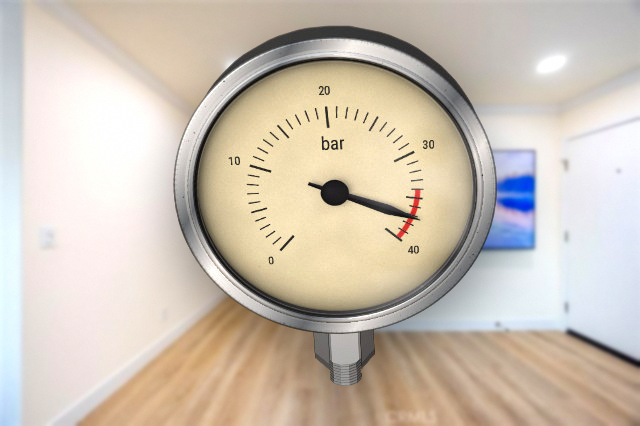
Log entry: 37 (bar)
